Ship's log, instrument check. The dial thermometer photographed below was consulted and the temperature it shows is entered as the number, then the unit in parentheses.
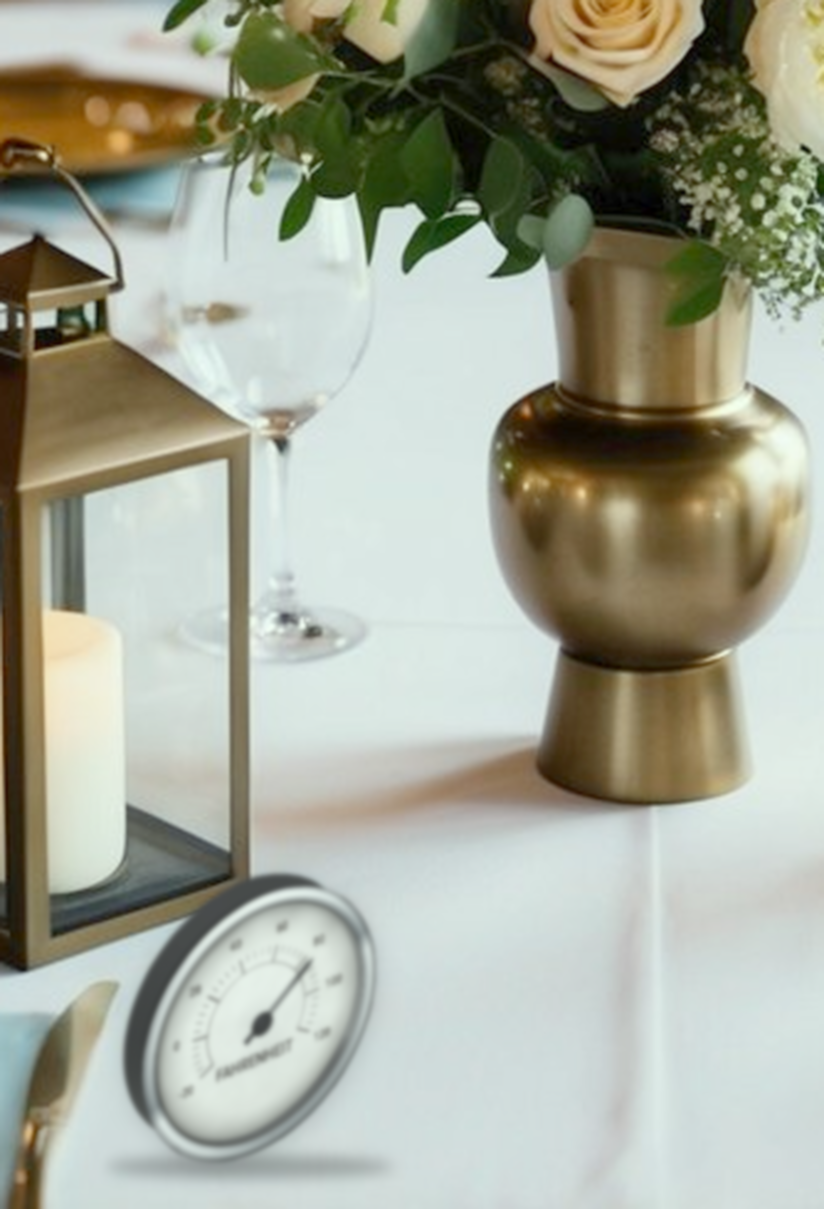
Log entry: 80 (°F)
